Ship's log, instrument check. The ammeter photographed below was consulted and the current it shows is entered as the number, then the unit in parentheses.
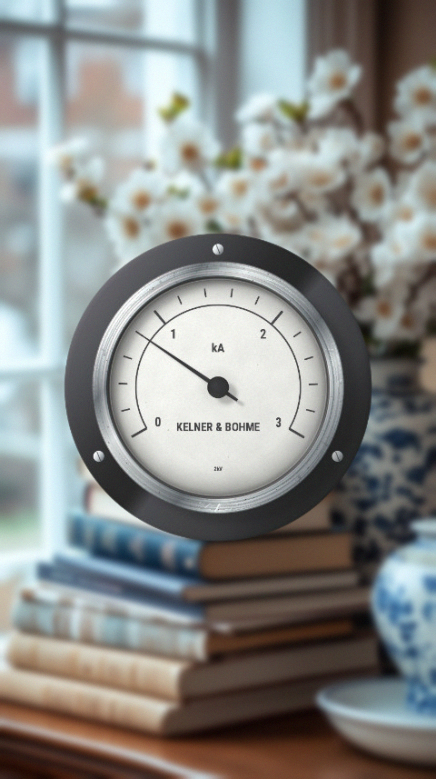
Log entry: 0.8 (kA)
